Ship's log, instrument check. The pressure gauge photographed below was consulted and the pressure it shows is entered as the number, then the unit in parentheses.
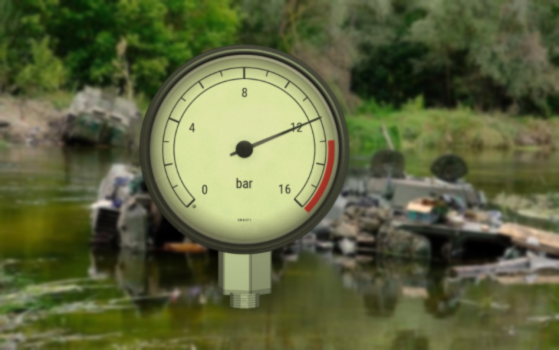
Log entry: 12 (bar)
